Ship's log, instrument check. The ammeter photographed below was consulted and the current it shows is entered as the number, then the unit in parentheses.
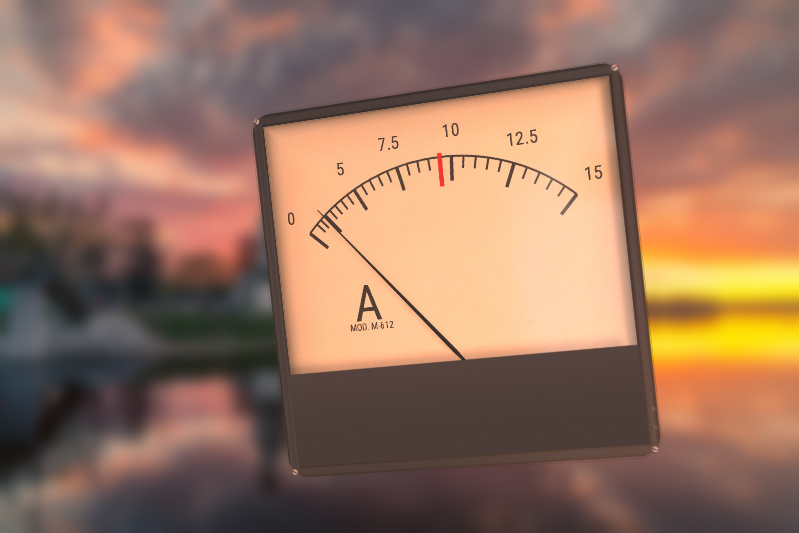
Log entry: 2.5 (A)
